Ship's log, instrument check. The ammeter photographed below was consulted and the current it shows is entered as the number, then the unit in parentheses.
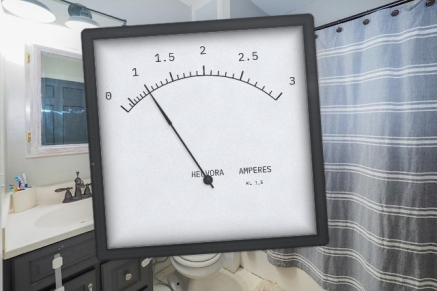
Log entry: 1 (A)
